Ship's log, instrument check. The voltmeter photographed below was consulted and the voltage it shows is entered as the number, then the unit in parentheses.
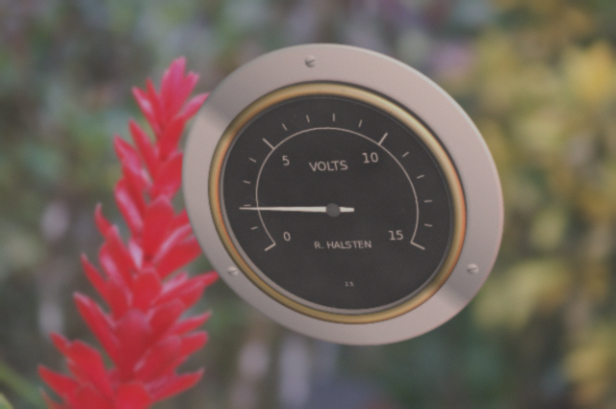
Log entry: 2 (V)
